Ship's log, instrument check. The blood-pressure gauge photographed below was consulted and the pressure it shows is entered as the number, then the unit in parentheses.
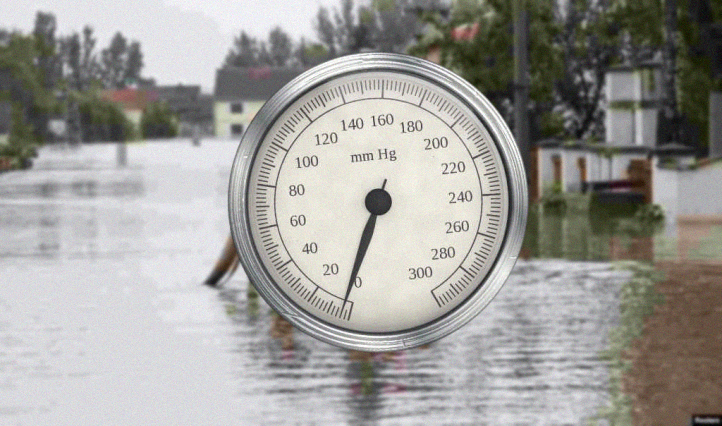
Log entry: 4 (mmHg)
